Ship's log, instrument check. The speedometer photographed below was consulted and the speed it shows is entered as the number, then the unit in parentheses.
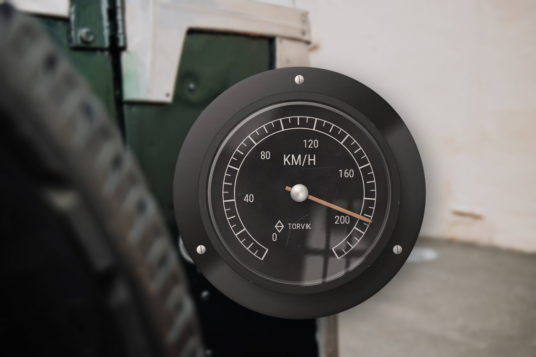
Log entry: 192.5 (km/h)
